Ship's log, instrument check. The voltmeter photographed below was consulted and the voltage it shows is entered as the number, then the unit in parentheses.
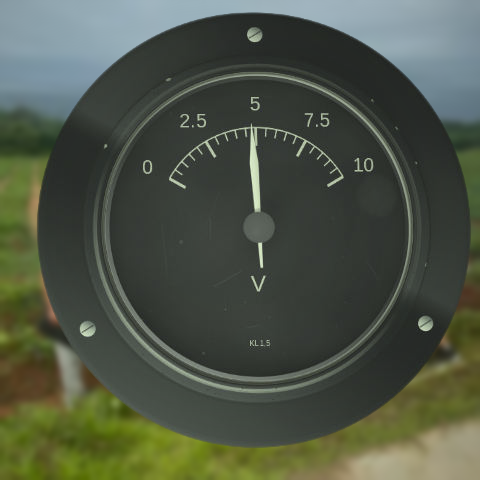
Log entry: 4.75 (V)
